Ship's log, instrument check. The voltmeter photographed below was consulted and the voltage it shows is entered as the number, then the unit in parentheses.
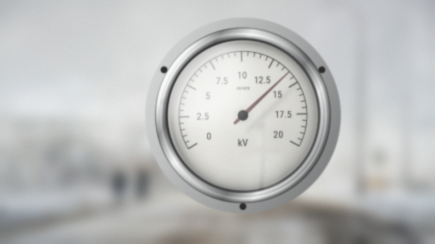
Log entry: 14 (kV)
